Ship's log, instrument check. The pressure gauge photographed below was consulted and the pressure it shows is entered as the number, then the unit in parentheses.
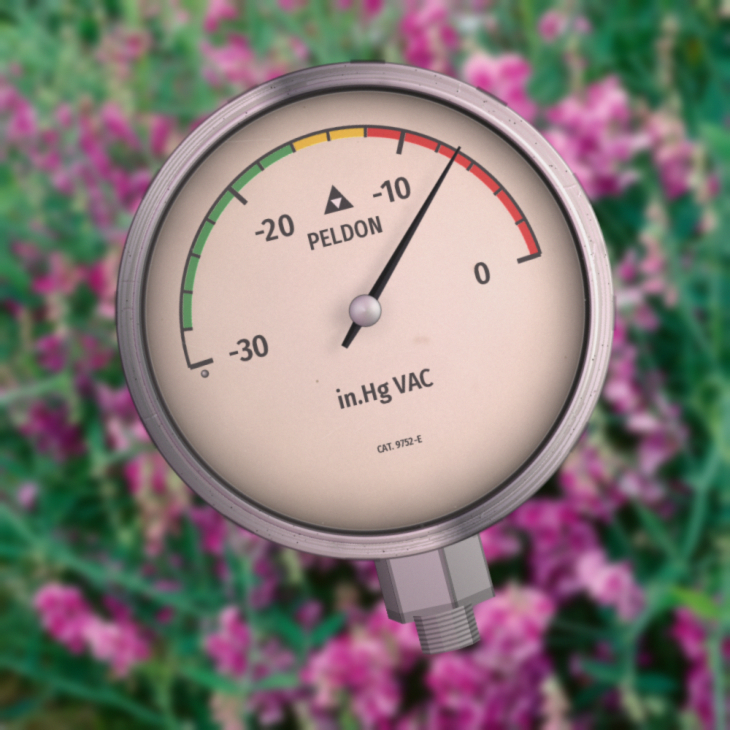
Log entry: -7 (inHg)
